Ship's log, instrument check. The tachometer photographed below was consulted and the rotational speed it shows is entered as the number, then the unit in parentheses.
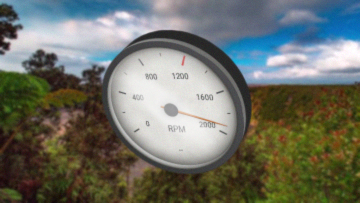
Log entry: 1900 (rpm)
